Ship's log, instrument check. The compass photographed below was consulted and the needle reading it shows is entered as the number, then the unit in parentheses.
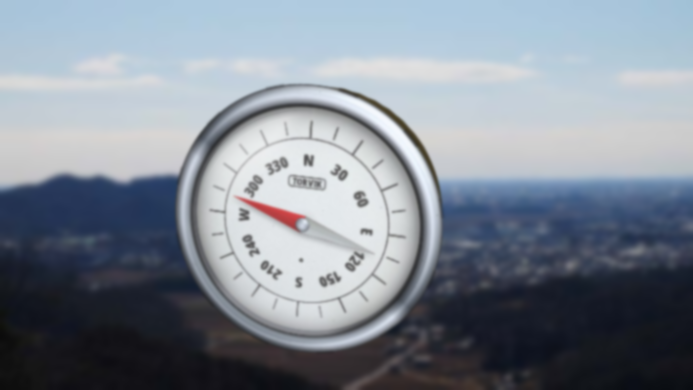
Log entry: 285 (°)
